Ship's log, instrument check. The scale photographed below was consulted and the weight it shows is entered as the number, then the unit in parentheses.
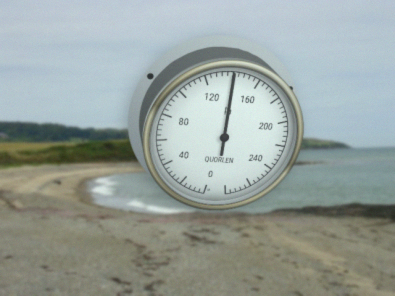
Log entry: 140 (lb)
